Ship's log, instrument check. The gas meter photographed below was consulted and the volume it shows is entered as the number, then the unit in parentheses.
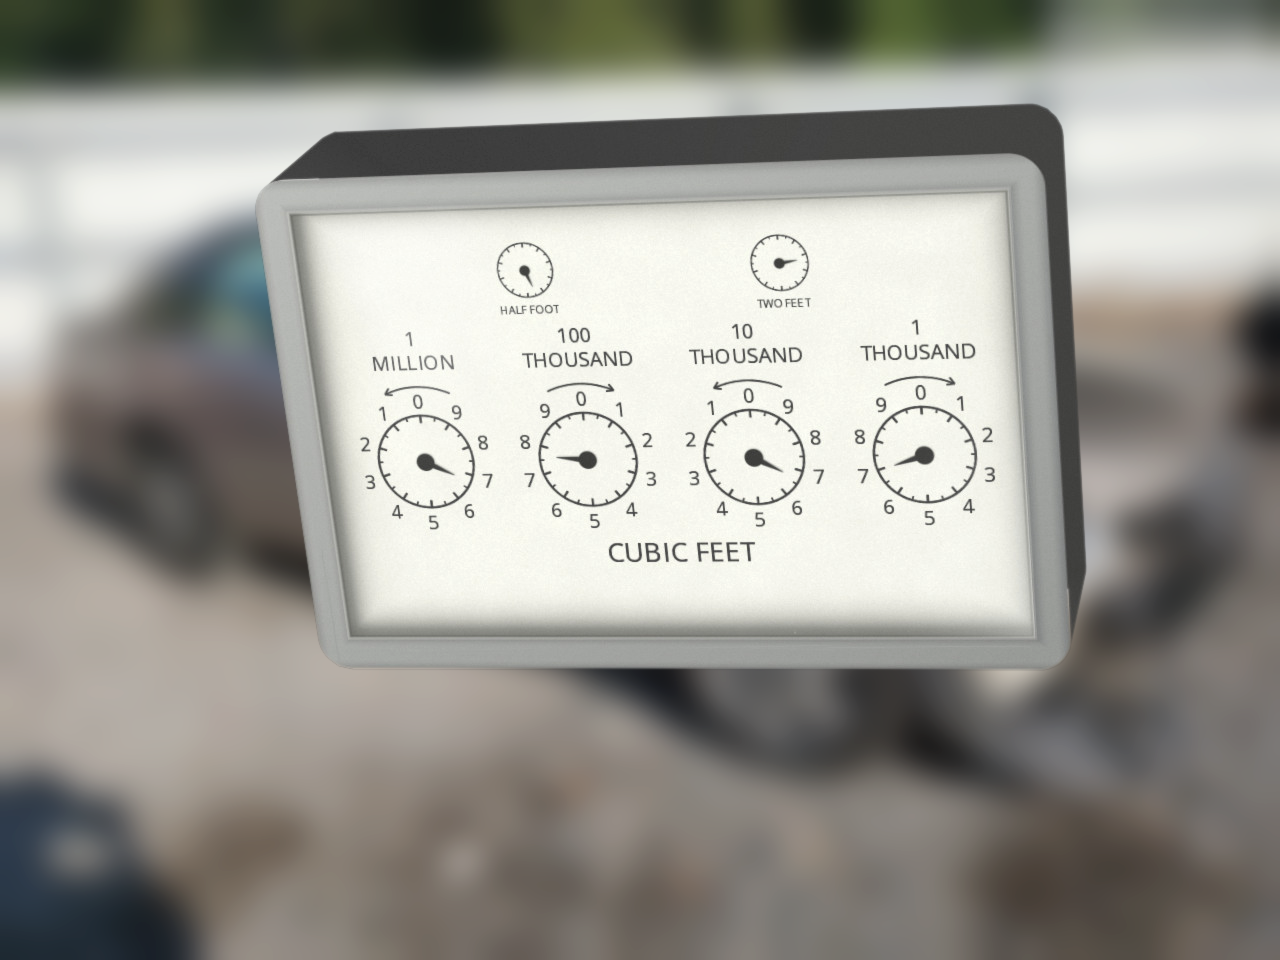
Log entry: 676700 (ft³)
